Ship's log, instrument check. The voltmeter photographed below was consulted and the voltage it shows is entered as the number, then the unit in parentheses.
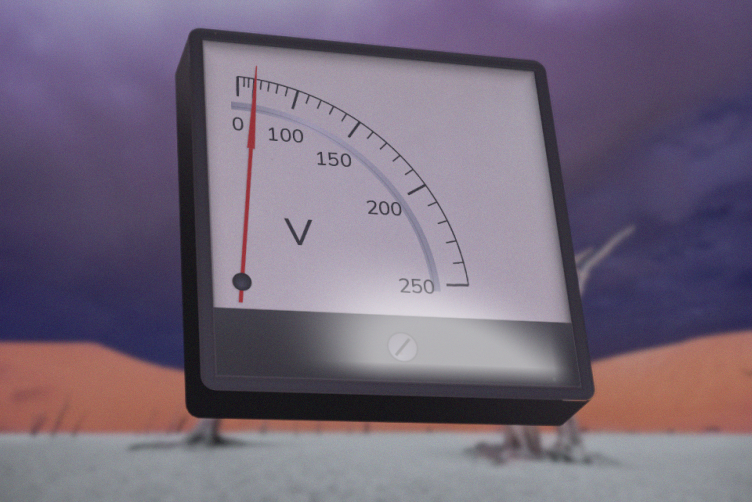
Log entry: 50 (V)
